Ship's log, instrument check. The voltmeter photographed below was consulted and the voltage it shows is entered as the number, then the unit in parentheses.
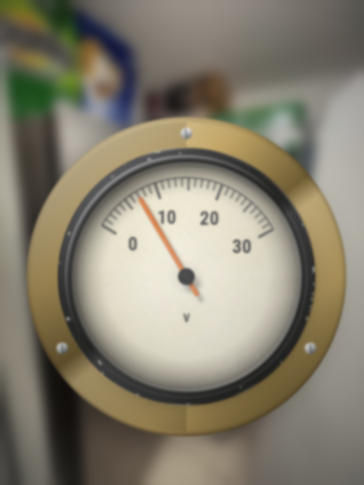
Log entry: 7 (V)
